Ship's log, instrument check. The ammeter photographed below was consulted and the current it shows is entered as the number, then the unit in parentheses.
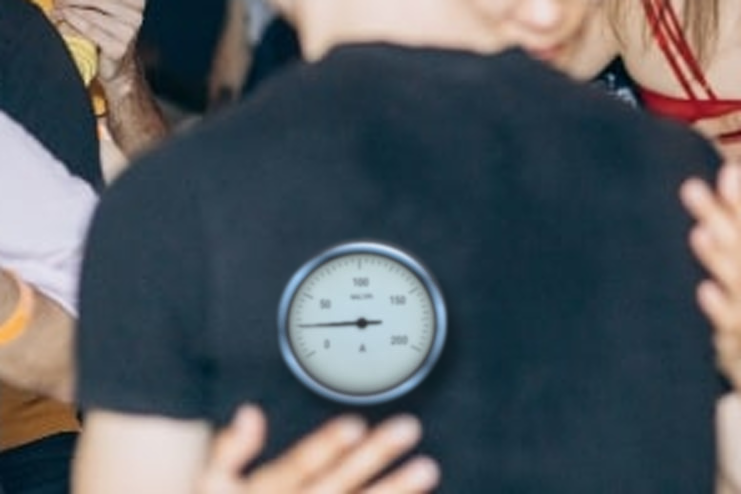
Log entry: 25 (A)
